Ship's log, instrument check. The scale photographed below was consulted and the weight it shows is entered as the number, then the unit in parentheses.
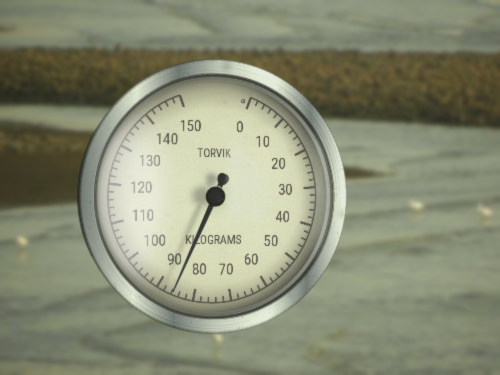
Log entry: 86 (kg)
